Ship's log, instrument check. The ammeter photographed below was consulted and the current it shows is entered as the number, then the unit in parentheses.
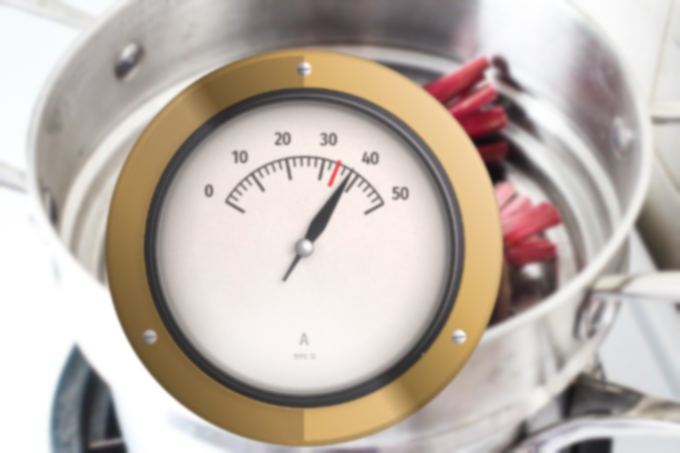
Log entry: 38 (A)
